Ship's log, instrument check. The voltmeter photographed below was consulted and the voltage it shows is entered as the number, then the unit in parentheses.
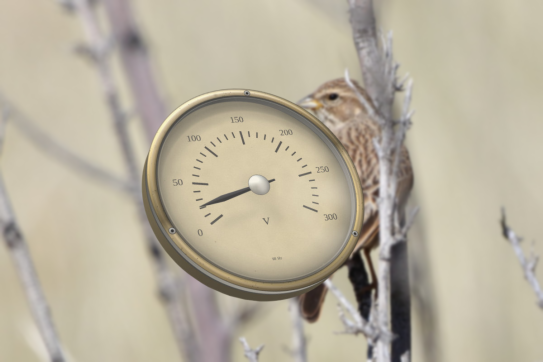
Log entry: 20 (V)
